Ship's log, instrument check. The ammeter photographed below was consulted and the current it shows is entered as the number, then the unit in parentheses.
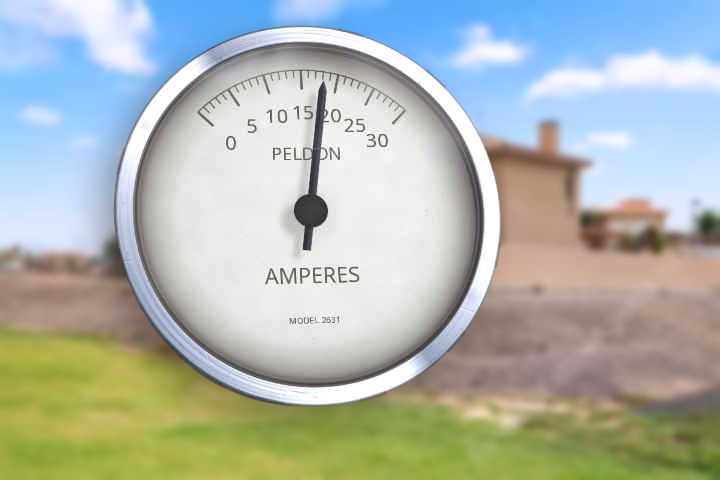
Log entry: 18 (A)
